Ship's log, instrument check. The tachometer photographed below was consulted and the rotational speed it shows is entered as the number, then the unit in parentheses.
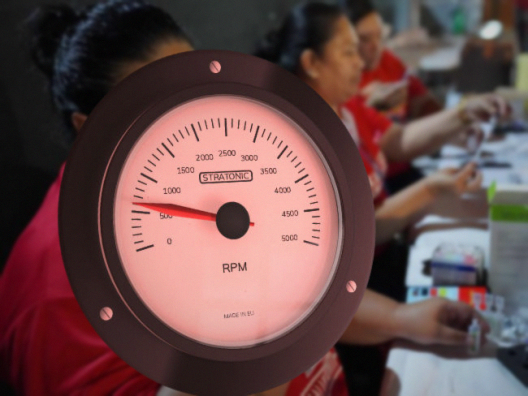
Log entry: 600 (rpm)
